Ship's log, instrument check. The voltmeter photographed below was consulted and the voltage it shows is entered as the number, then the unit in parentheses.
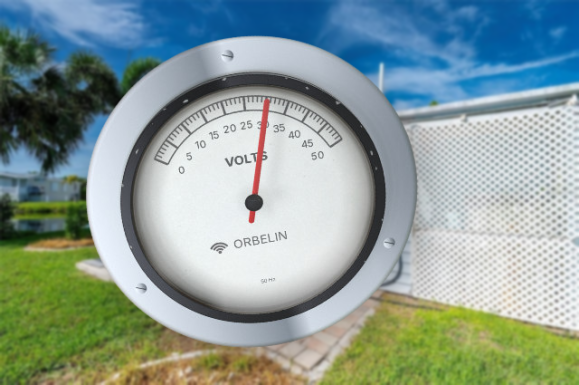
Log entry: 30 (V)
